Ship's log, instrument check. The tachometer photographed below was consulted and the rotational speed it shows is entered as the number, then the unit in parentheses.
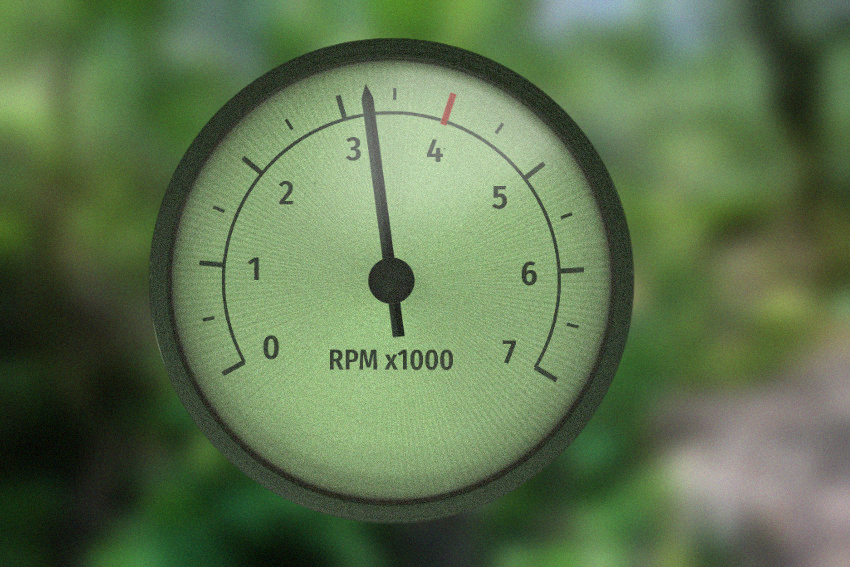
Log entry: 3250 (rpm)
